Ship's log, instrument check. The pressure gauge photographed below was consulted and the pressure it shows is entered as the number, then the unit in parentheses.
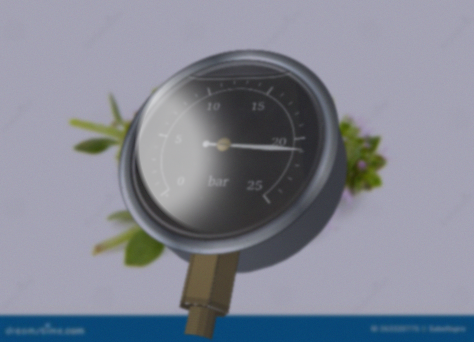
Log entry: 21 (bar)
